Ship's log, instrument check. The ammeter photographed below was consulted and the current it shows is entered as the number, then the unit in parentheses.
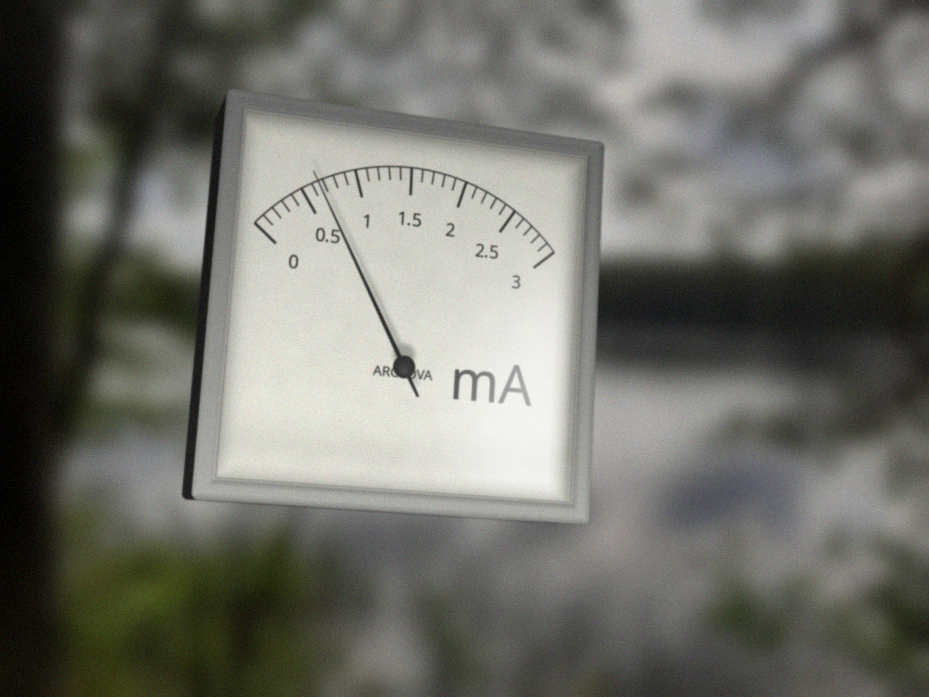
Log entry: 0.65 (mA)
